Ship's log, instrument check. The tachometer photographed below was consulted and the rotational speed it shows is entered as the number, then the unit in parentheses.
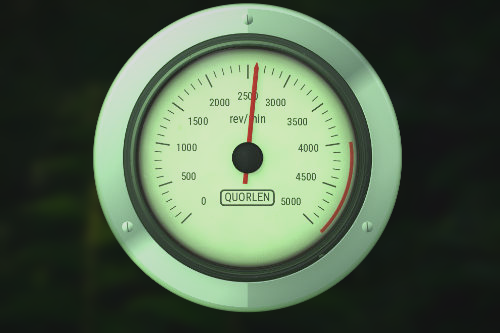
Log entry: 2600 (rpm)
